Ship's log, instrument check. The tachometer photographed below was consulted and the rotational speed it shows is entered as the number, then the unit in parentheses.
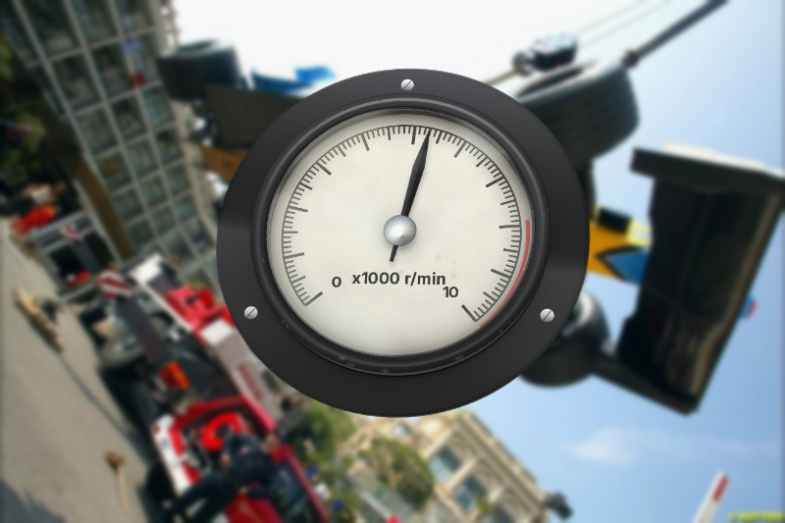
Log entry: 5300 (rpm)
